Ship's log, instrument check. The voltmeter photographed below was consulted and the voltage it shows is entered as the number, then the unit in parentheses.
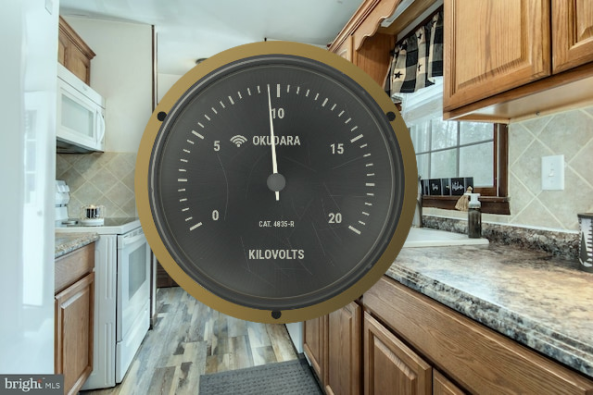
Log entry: 9.5 (kV)
